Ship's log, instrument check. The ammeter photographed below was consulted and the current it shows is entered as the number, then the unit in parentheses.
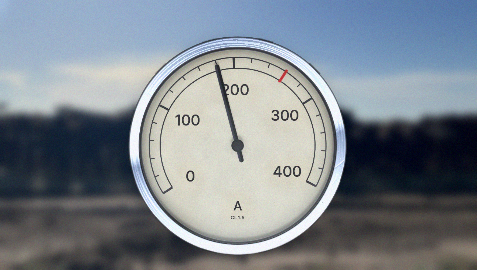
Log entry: 180 (A)
